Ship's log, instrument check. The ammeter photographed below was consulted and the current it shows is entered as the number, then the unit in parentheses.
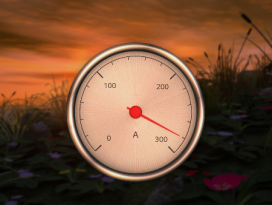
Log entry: 280 (A)
